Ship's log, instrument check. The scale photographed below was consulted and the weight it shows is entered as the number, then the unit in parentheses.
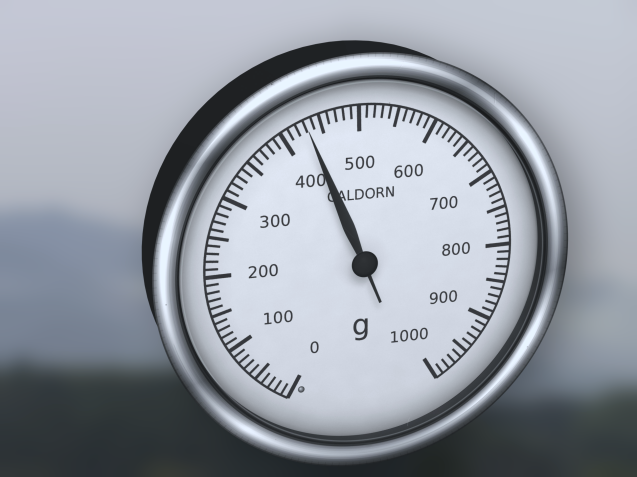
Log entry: 430 (g)
